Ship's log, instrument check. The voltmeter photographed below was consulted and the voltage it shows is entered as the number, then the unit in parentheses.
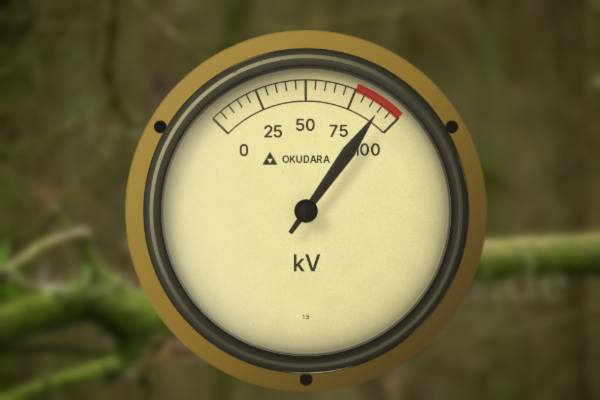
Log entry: 90 (kV)
